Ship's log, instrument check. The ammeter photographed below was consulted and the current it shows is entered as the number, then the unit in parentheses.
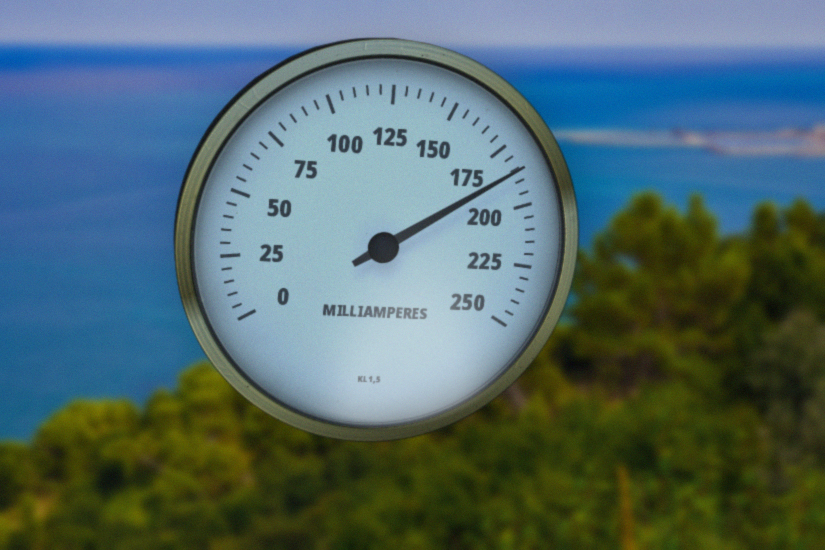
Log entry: 185 (mA)
